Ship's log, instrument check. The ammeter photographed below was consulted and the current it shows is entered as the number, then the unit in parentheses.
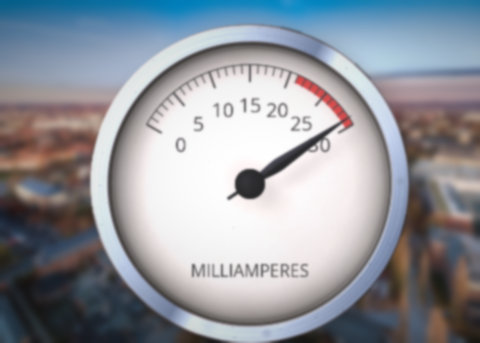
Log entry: 29 (mA)
